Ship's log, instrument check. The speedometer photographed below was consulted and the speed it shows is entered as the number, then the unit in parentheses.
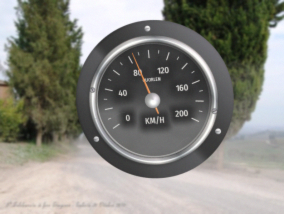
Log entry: 85 (km/h)
